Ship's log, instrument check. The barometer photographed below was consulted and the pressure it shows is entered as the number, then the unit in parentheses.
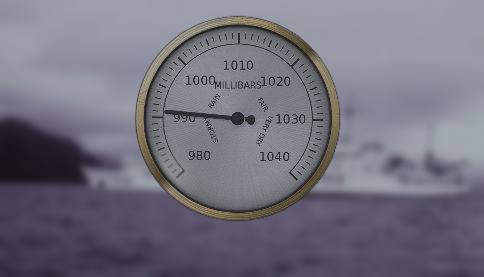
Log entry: 991 (mbar)
